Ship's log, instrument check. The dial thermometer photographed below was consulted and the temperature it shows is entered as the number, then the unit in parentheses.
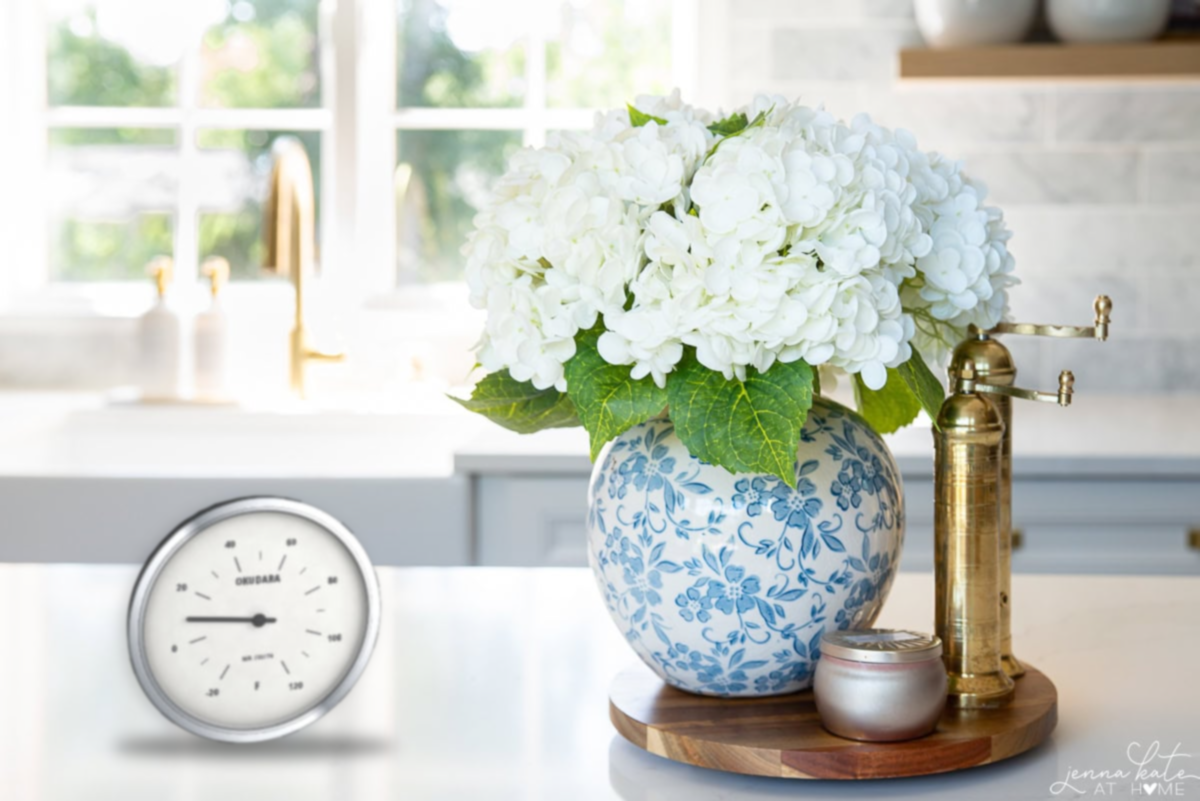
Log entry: 10 (°F)
